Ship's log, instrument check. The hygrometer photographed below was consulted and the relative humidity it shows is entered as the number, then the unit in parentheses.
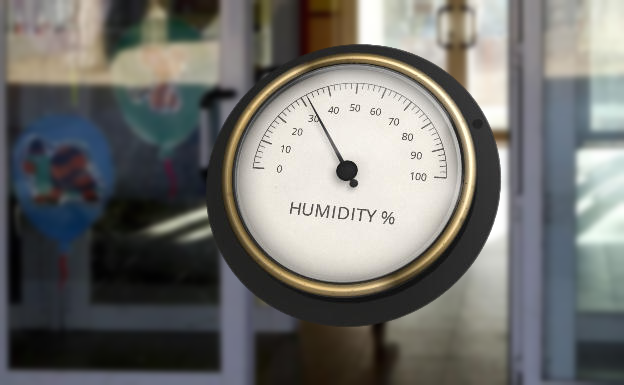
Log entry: 32 (%)
